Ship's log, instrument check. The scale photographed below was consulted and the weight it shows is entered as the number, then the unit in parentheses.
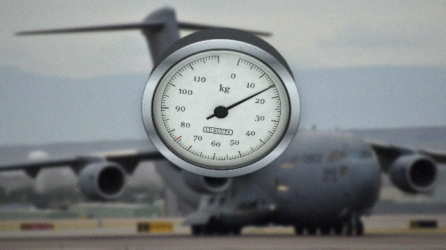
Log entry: 15 (kg)
